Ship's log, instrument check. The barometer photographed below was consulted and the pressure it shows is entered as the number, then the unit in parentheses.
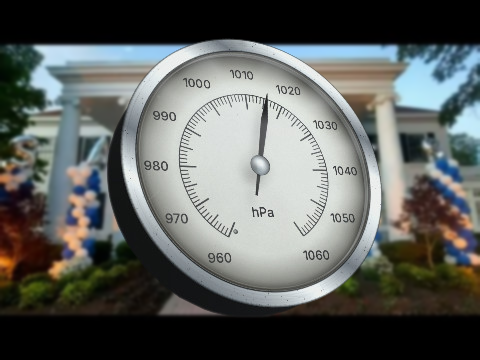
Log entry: 1015 (hPa)
